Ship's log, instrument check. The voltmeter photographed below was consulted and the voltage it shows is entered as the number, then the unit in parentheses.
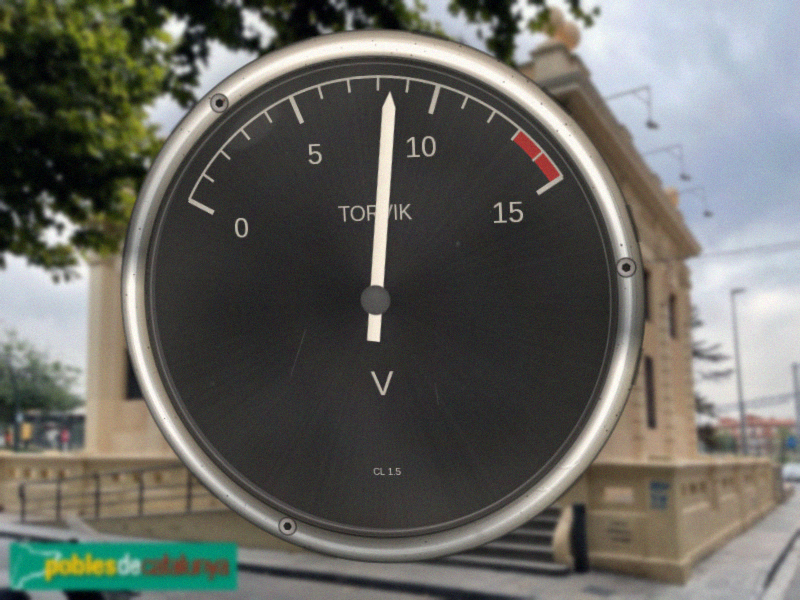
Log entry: 8.5 (V)
